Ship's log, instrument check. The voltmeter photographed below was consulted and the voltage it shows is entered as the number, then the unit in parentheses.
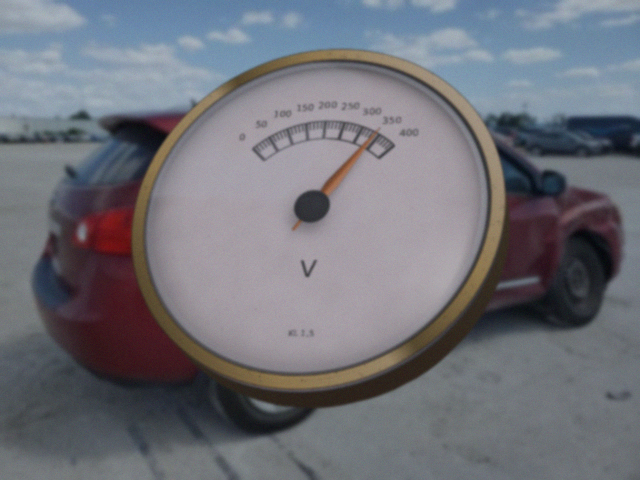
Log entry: 350 (V)
